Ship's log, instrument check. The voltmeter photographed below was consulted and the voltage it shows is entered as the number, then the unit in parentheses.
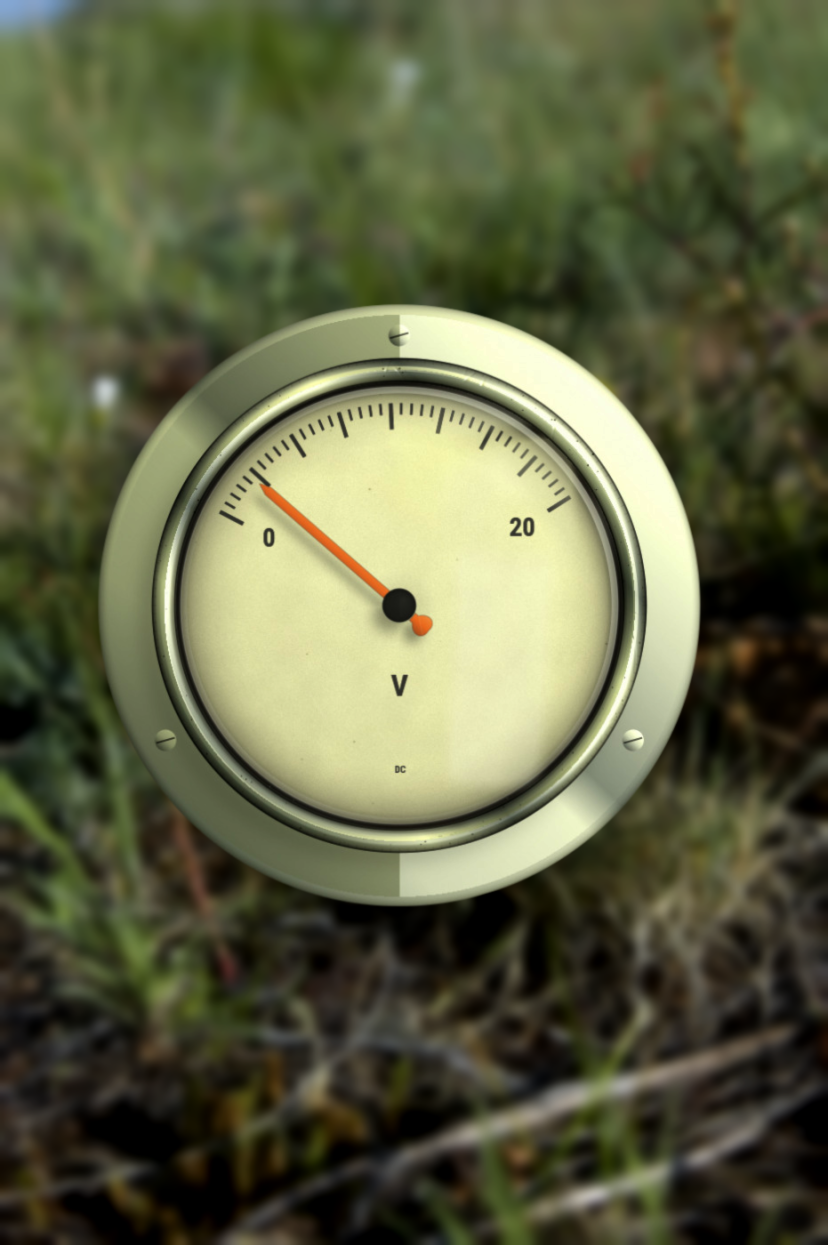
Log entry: 2.25 (V)
